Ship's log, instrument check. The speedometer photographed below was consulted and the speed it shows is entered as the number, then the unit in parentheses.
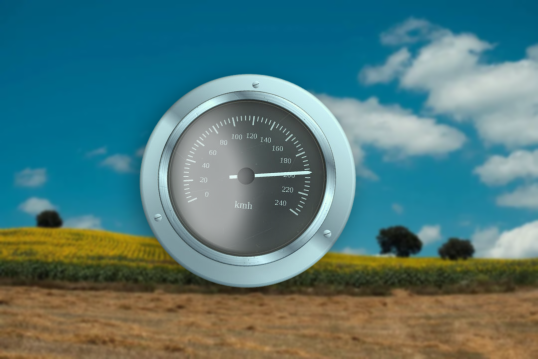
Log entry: 200 (km/h)
